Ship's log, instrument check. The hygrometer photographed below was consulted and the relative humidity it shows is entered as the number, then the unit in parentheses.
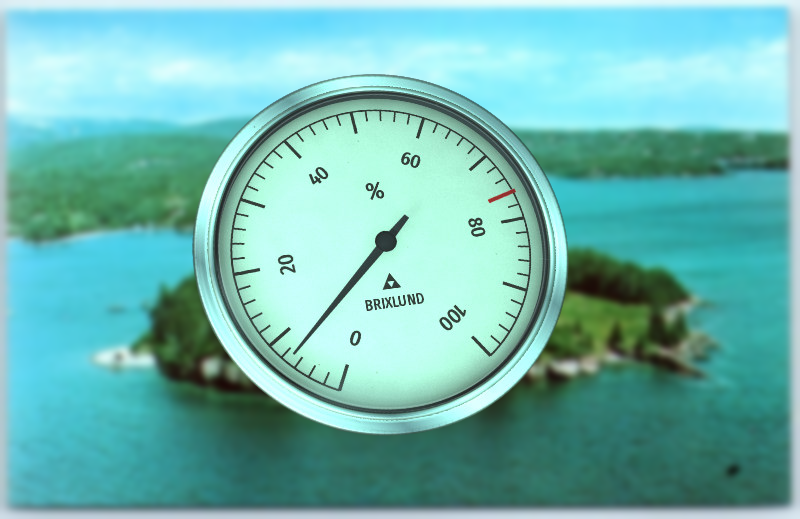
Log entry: 7 (%)
